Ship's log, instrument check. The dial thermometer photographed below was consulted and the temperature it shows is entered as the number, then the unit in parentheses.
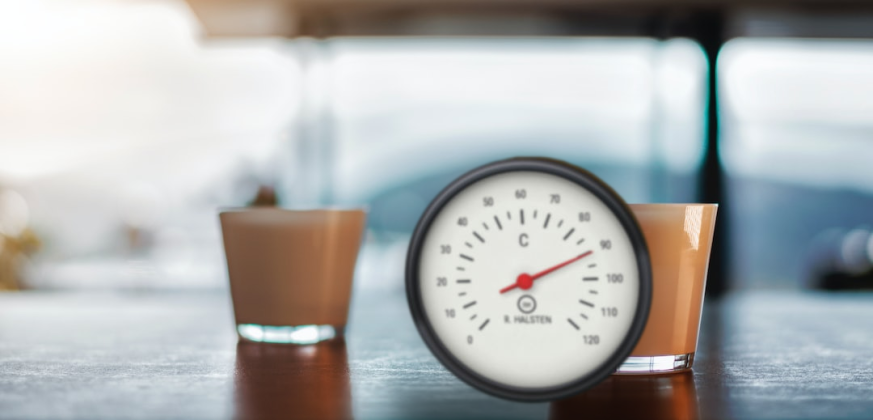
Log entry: 90 (°C)
